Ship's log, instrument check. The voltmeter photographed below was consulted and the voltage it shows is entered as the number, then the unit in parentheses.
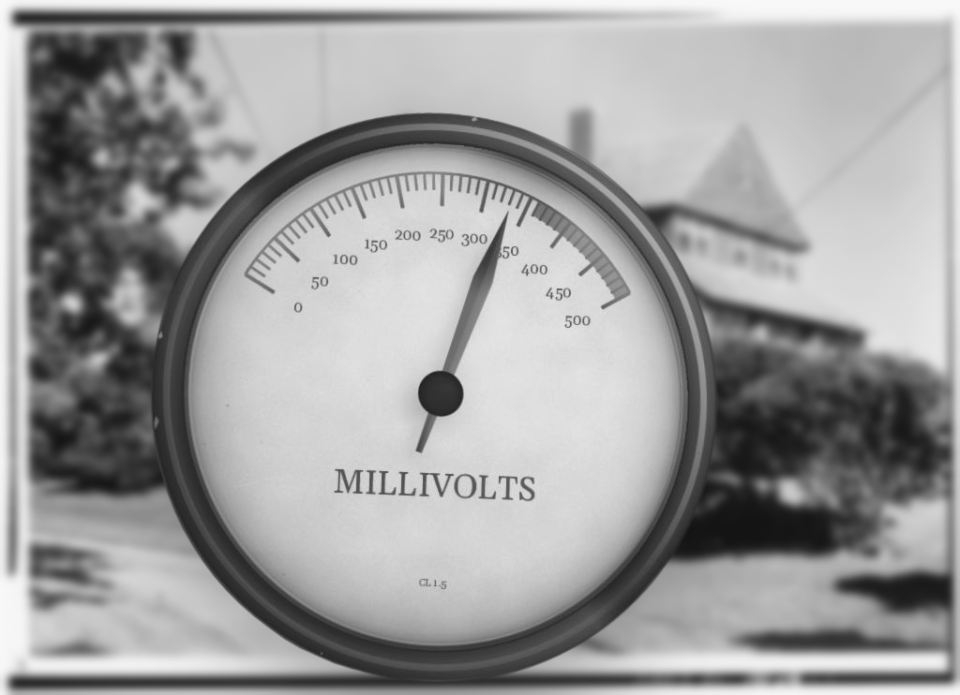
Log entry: 330 (mV)
